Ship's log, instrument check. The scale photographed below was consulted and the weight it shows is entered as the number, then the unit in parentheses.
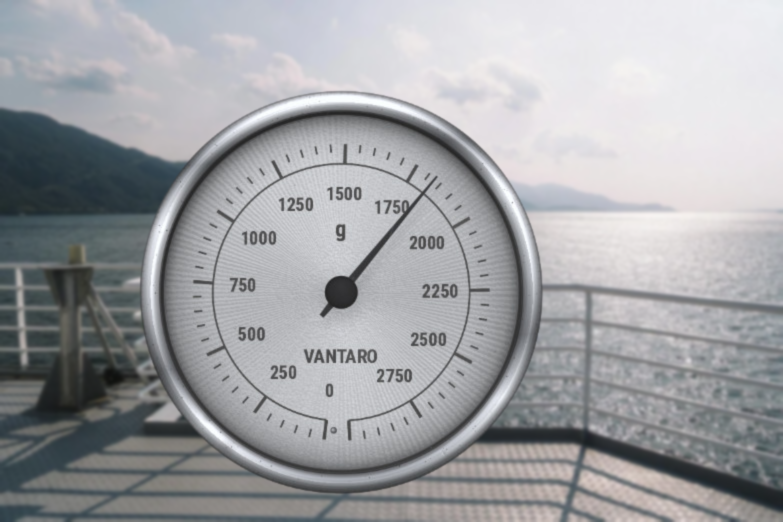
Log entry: 1825 (g)
